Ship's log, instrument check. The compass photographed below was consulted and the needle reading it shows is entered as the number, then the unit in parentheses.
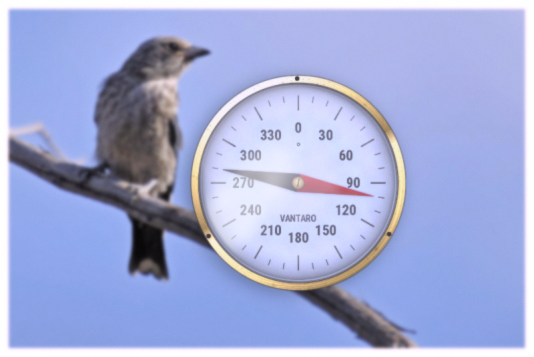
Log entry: 100 (°)
